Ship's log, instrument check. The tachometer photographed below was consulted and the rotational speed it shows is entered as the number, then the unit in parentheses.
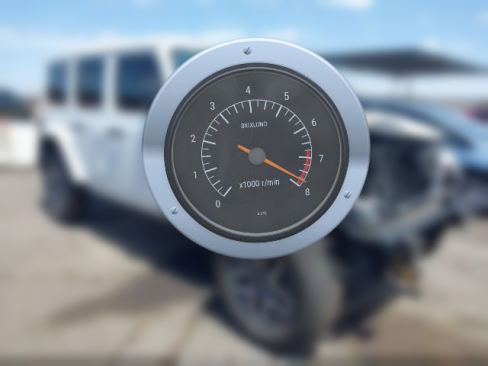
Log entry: 7750 (rpm)
